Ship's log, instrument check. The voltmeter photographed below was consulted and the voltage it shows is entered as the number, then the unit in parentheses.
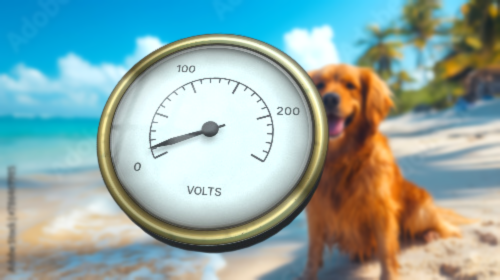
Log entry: 10 (V)
